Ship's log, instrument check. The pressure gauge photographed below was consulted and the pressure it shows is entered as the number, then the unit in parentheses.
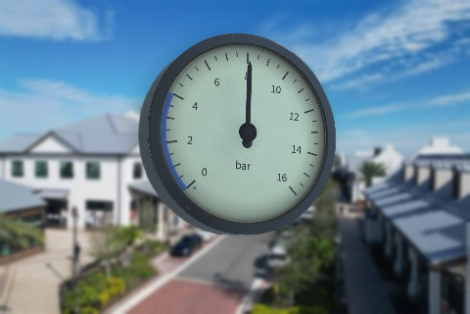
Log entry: 8 (bar)
